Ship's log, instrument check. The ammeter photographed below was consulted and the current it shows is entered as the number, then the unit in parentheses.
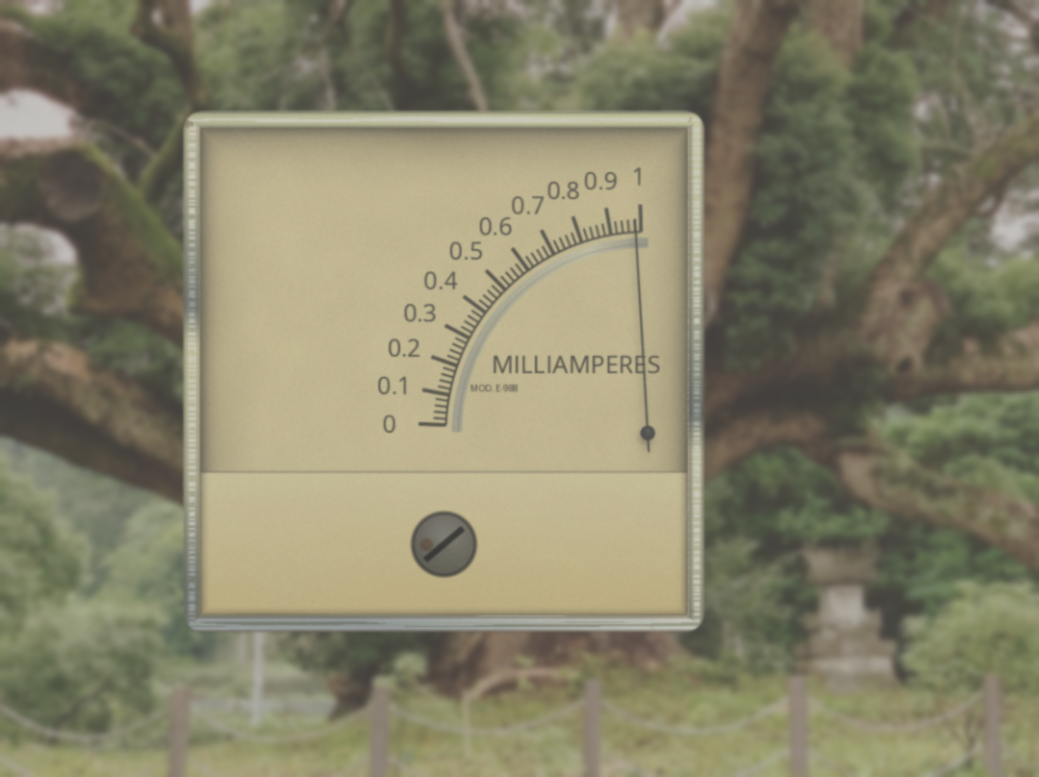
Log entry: 0.98 (mA)
